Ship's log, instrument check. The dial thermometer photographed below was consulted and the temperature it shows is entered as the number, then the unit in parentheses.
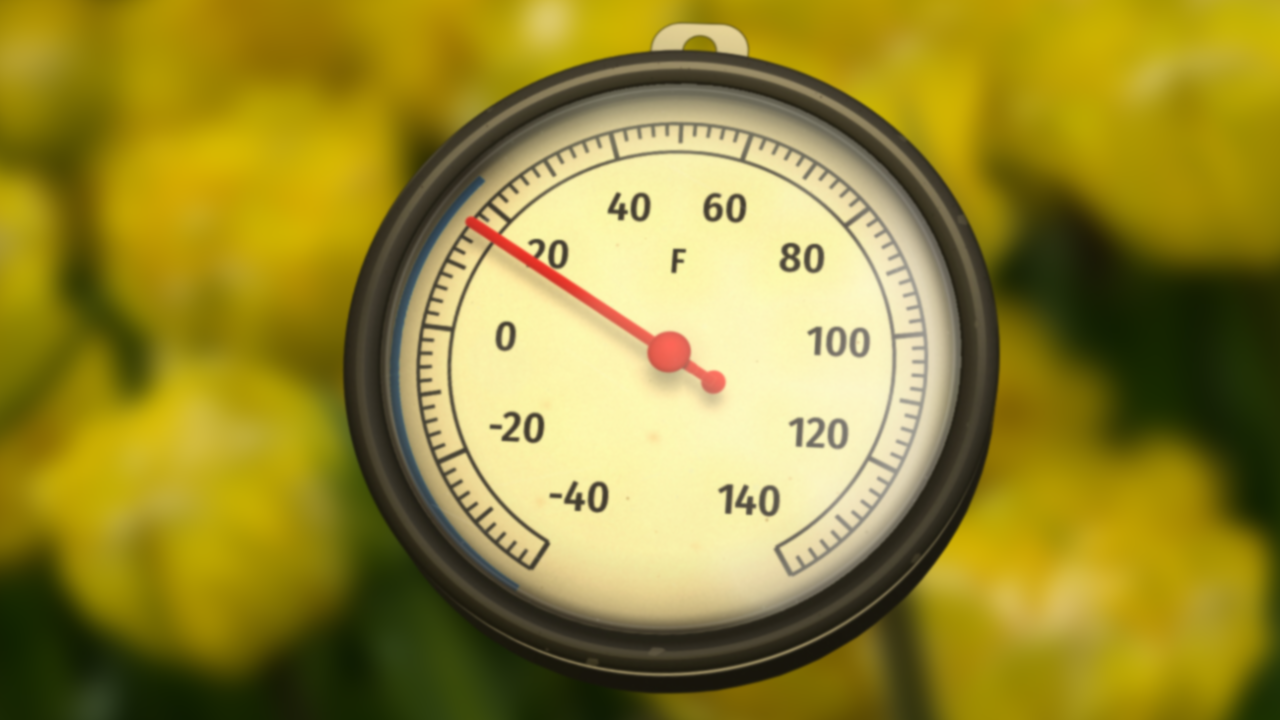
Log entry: 16 (°F)
